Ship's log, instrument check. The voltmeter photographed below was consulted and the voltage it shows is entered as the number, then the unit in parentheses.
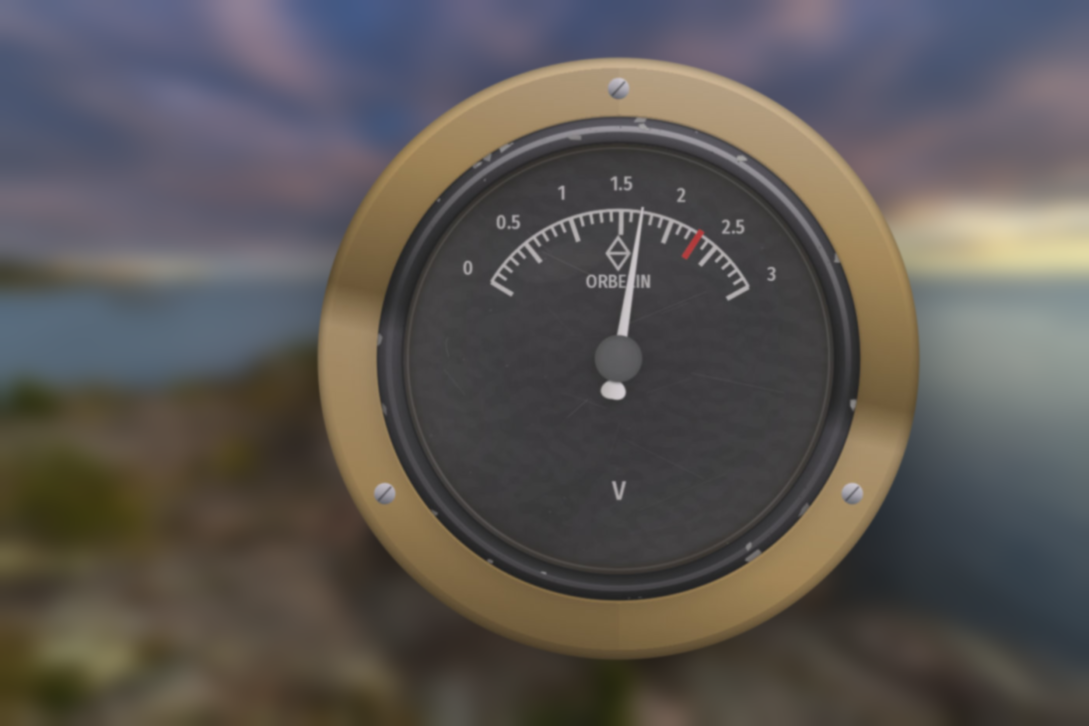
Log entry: 1.7 (V)
